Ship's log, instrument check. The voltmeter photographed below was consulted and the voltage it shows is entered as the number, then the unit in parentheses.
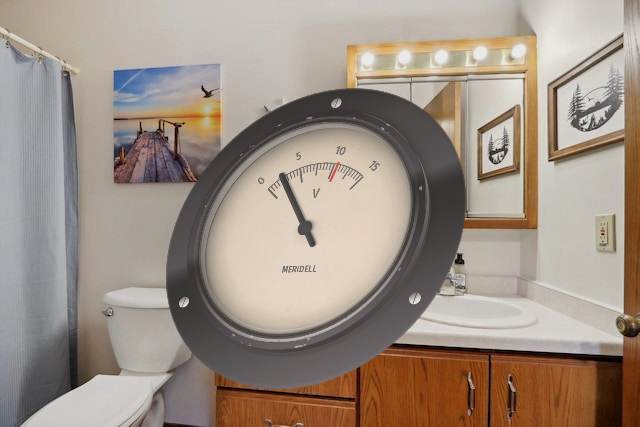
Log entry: 2.5 (V)
